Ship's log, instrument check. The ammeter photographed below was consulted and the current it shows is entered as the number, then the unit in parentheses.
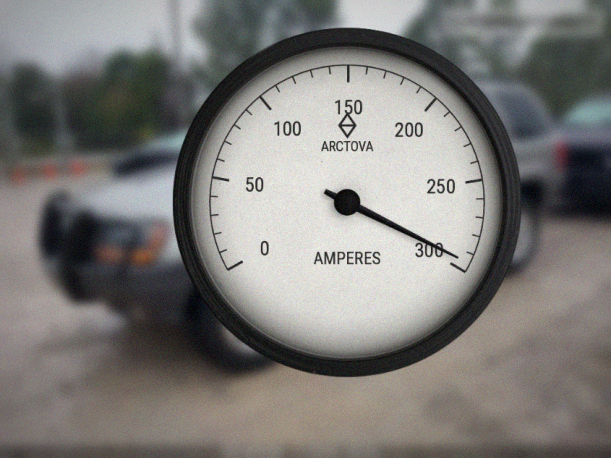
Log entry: 295 (A)
